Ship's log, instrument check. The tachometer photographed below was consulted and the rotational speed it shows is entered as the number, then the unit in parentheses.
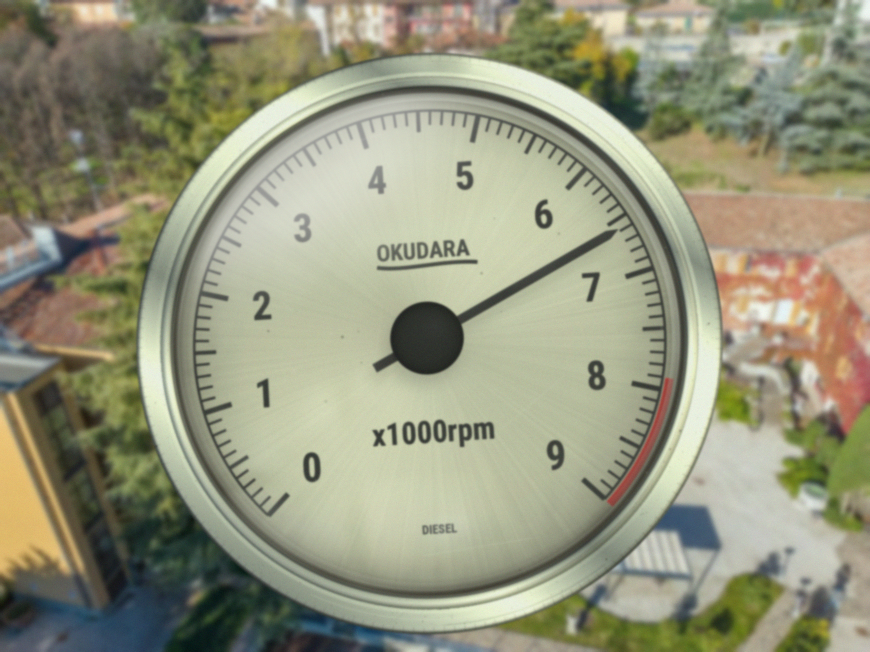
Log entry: 6600 (rpm)
